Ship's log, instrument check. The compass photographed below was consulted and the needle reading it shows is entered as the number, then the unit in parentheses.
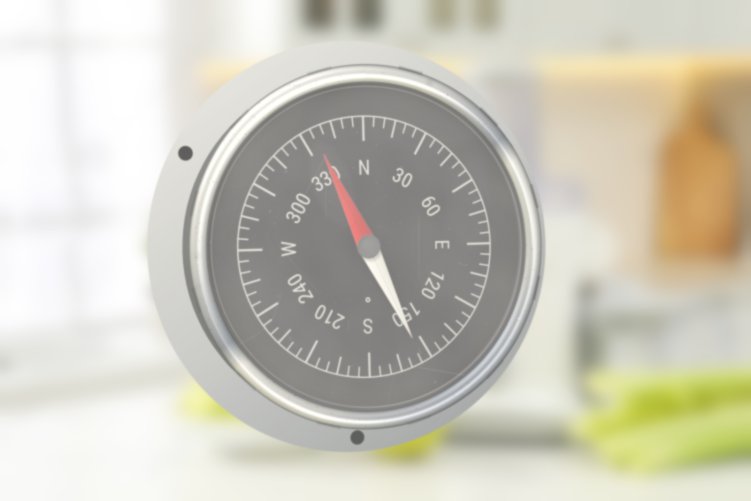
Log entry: 335 (°)
